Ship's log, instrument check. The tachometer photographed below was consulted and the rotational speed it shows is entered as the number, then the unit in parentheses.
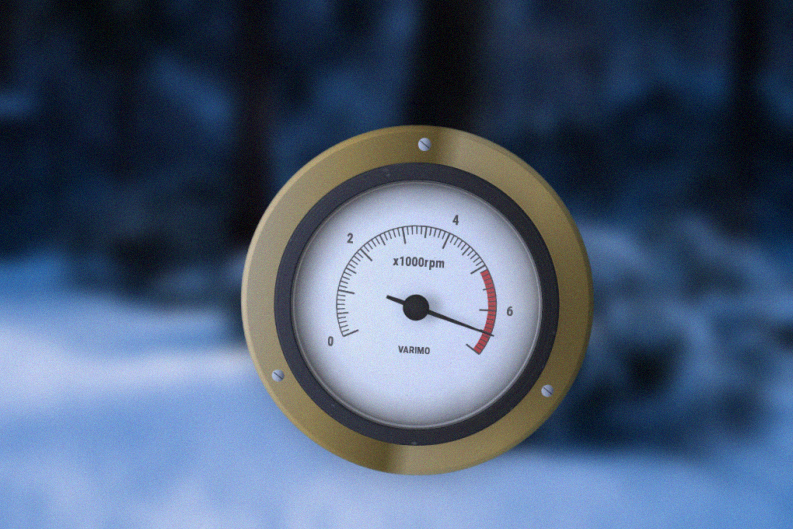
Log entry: 6500 (rpm)
